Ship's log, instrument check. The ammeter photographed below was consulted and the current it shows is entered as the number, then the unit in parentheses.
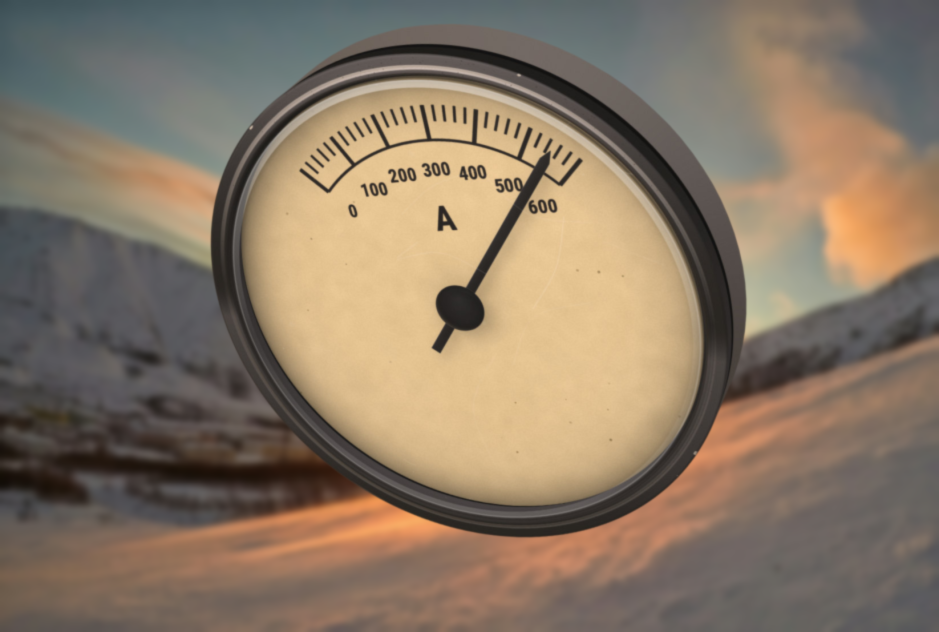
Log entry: 550 (A)
